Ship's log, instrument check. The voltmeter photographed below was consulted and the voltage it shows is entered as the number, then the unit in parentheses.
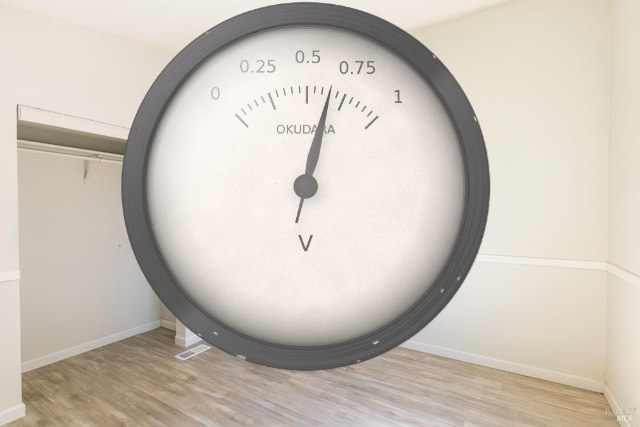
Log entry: 0.65 (V)
